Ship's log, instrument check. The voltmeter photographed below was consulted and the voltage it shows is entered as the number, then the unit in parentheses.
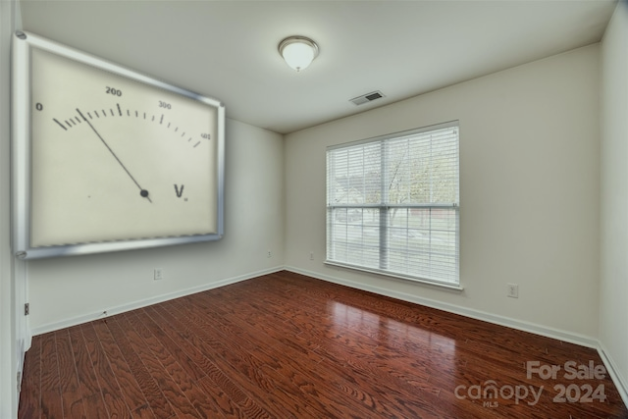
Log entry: 100 (V)
